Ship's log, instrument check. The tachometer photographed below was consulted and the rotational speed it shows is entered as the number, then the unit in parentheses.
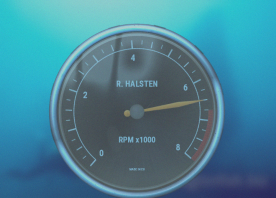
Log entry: 6500 (rpm)
